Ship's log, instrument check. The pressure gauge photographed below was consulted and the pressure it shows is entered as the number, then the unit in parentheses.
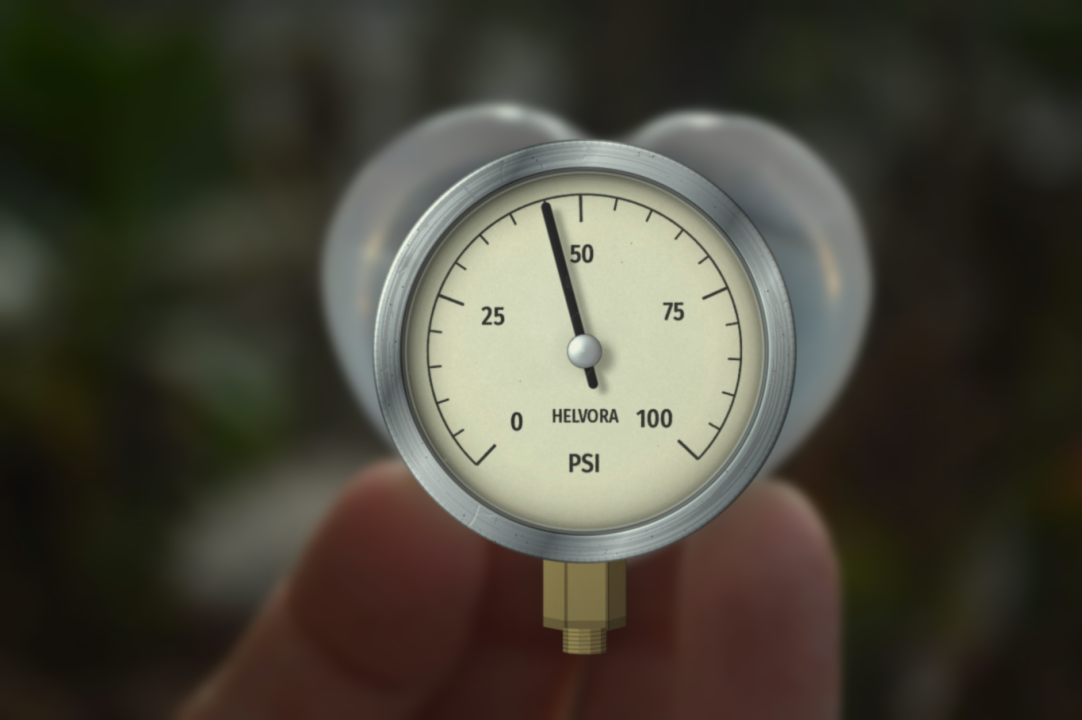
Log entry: 45 (psi)
